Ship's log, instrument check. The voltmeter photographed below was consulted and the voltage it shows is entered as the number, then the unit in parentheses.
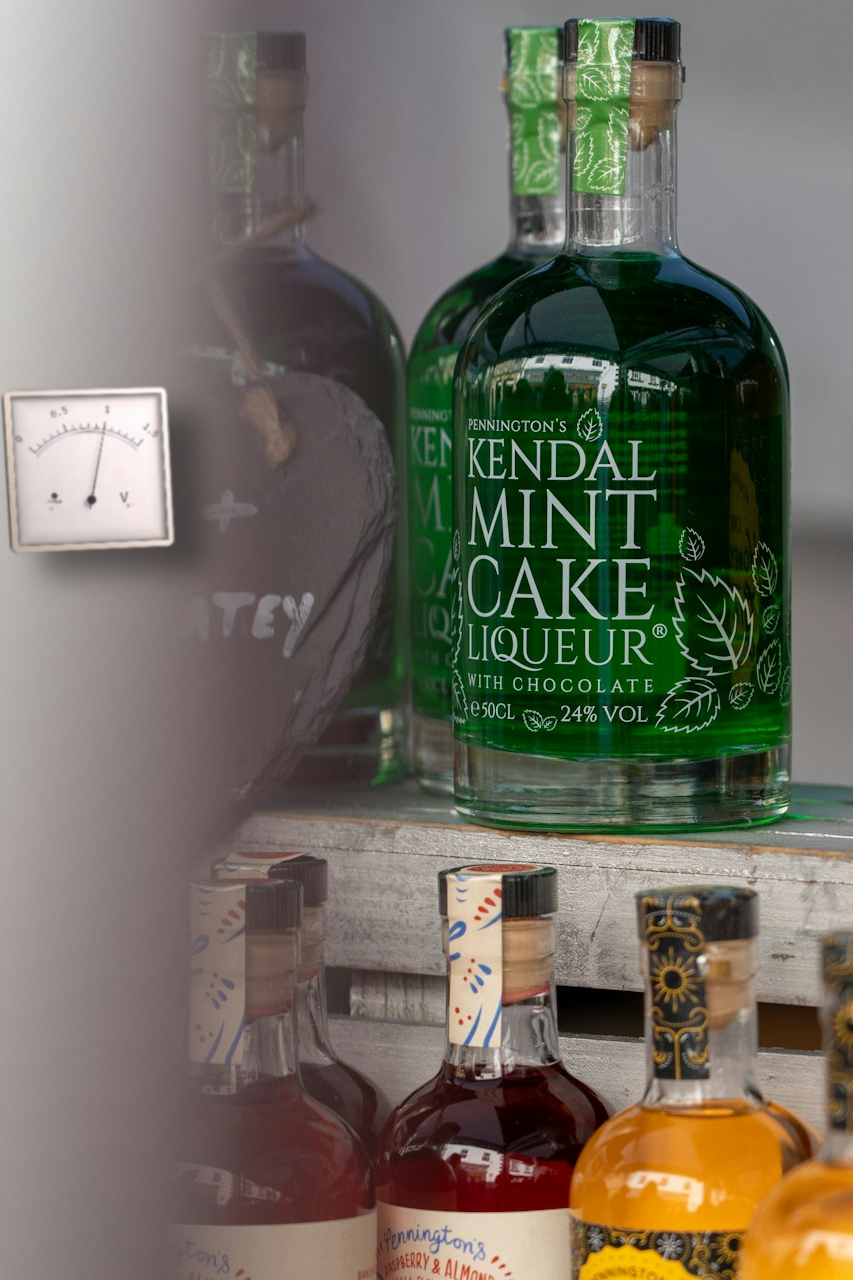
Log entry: 1 (V)
